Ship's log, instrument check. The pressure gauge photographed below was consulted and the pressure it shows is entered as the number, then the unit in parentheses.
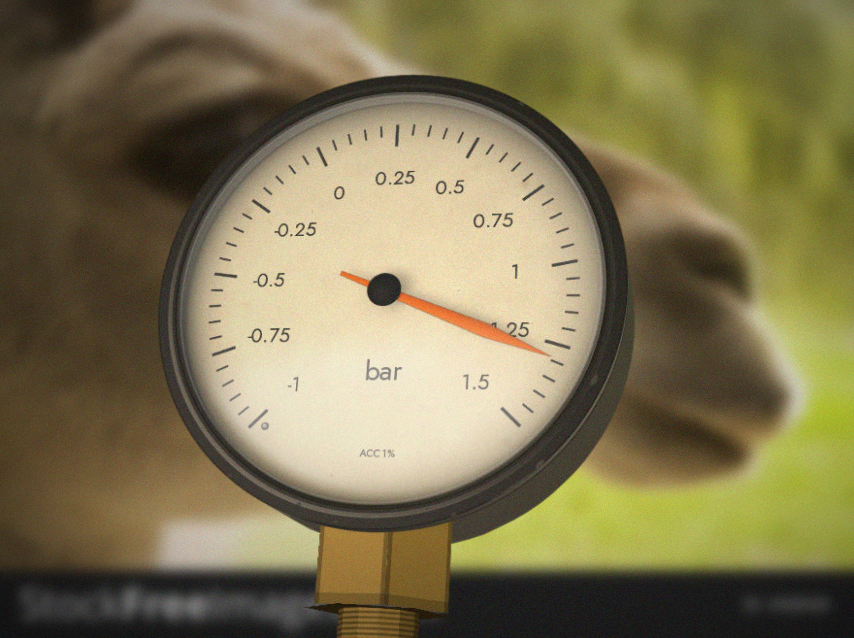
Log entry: 1.3 (bar)
